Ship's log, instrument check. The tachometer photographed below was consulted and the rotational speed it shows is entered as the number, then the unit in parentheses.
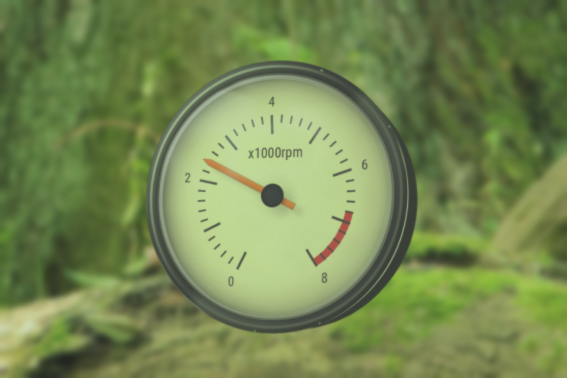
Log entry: 2400 (rpm)
